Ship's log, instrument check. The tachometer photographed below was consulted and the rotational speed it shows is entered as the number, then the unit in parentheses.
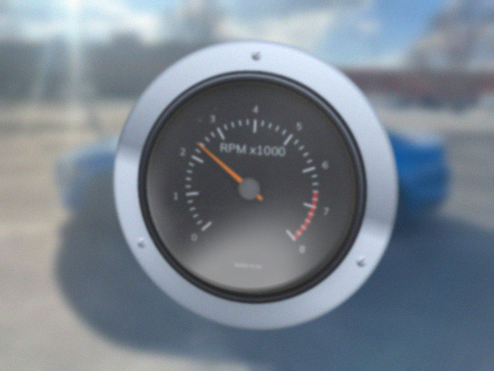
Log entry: 2400 (rpm)
